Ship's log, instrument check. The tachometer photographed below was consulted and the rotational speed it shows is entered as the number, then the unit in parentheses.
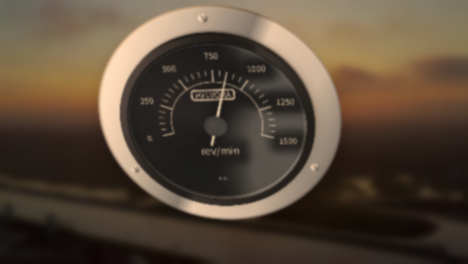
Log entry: 850 (rpm)
